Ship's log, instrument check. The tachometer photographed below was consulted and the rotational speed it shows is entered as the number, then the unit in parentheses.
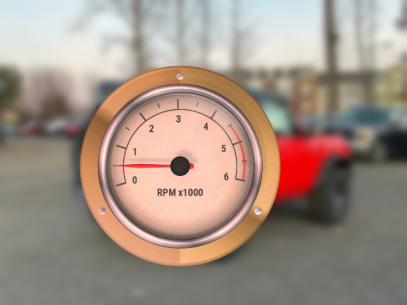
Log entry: 500 (rpm)
